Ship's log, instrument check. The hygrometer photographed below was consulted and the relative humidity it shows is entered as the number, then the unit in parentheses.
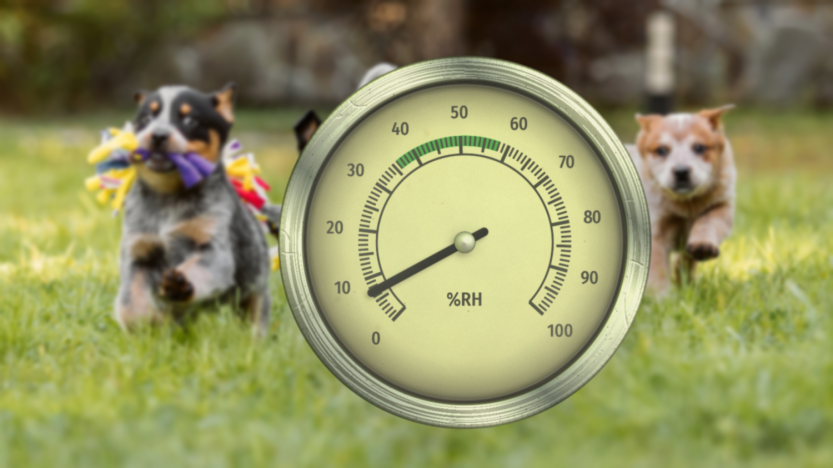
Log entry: 7 (%)
